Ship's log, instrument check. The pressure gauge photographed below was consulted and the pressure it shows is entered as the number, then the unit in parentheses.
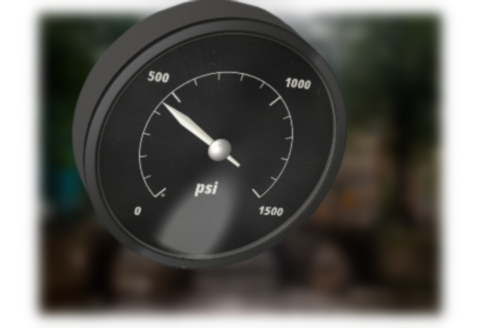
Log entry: 450 (psi)
